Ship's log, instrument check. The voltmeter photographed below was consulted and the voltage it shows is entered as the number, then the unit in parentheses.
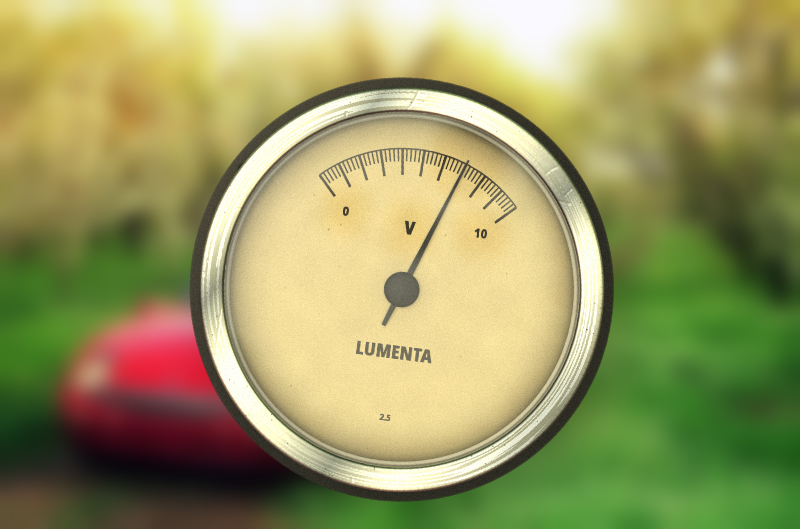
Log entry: 7 (V)
